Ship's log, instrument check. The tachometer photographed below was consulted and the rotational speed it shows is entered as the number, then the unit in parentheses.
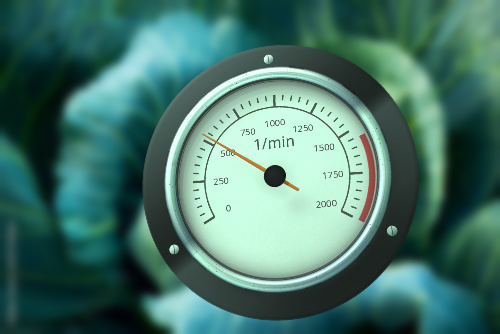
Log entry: 525 (rpm)
